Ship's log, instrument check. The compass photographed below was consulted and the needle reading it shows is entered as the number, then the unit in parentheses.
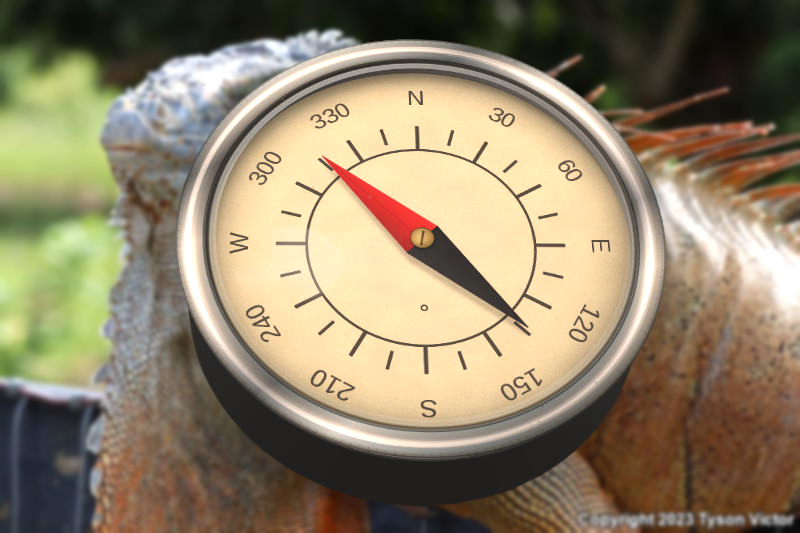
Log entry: 315 (°)
